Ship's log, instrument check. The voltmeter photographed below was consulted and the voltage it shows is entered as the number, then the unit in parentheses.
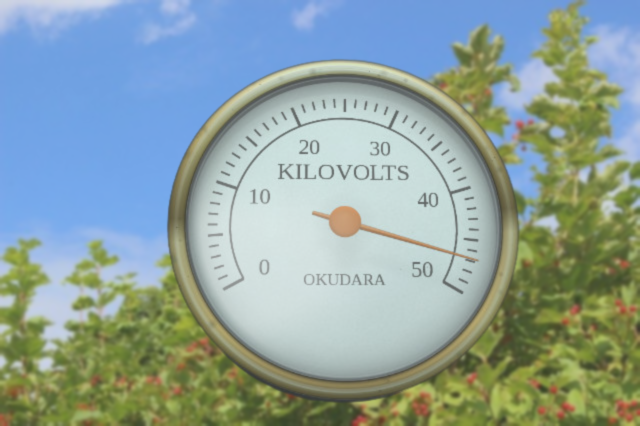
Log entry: 47 (kV)
